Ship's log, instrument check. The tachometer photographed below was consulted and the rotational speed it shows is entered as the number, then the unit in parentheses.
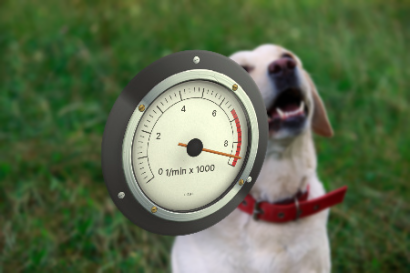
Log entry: 8600 (rpm)
